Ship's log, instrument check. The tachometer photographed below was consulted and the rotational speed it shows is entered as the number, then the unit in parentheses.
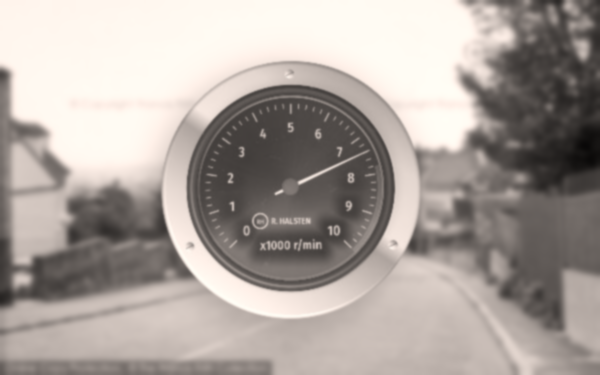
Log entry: 7400 (rpm)
